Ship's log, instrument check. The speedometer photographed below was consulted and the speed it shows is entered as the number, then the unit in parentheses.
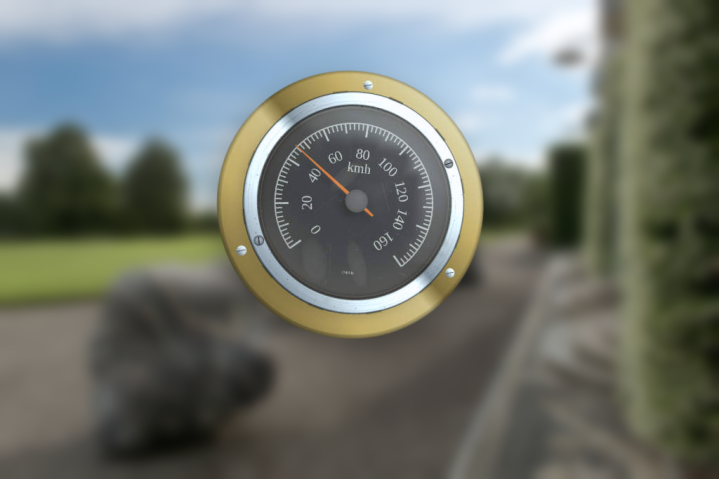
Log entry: 46 (km/h)
